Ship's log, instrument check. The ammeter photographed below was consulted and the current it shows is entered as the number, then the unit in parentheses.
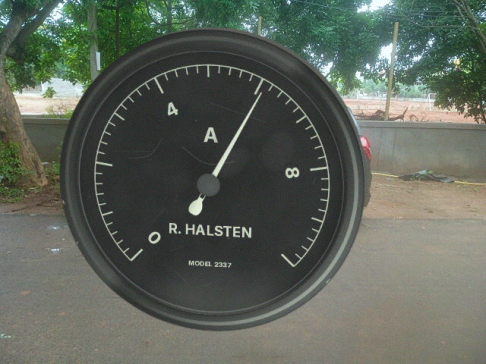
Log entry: 6.1 (A)
